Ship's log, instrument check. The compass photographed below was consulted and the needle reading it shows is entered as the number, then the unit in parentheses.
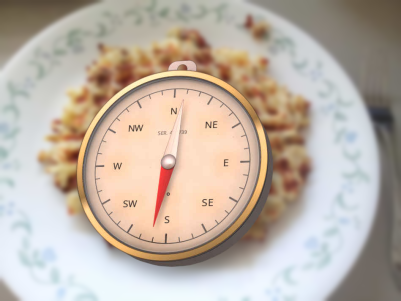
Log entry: 190 (°)
